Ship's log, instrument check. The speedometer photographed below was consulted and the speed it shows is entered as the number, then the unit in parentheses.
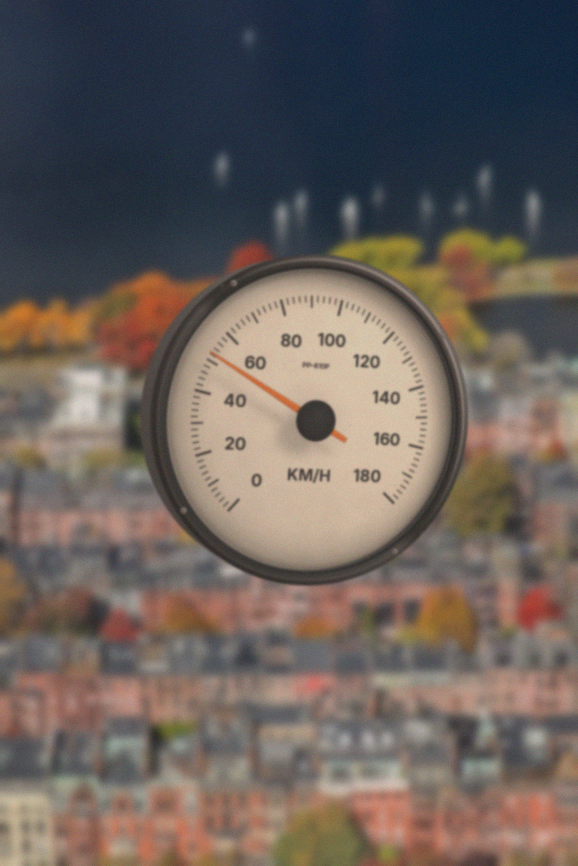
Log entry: 52 (km/h)
